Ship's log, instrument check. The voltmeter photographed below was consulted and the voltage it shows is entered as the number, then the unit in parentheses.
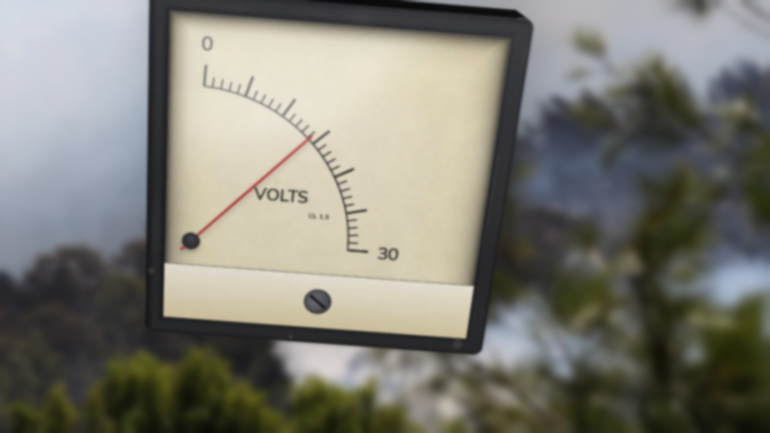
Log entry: 14 (V)
